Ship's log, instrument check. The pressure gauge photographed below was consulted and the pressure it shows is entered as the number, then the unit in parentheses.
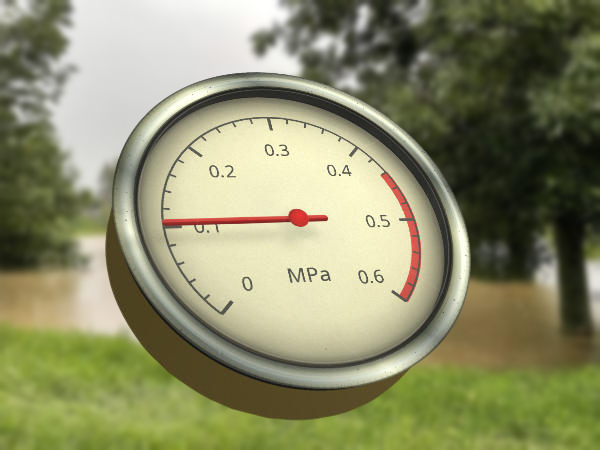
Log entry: 0.1 (MPa)
